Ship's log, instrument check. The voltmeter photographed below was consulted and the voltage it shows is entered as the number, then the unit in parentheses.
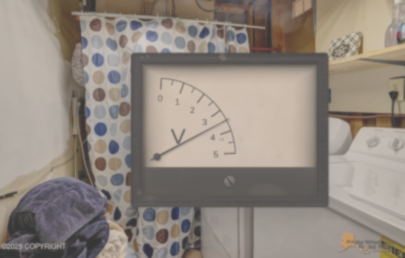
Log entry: 3.5 (V)
